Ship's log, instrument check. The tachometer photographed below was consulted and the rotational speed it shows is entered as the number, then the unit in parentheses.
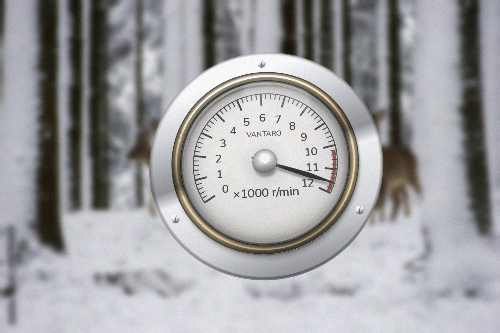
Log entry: 11600 (rpm)
